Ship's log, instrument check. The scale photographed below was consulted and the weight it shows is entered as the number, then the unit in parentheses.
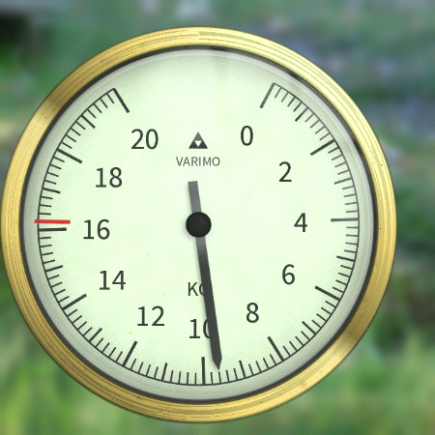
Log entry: 9.6 (kg)
